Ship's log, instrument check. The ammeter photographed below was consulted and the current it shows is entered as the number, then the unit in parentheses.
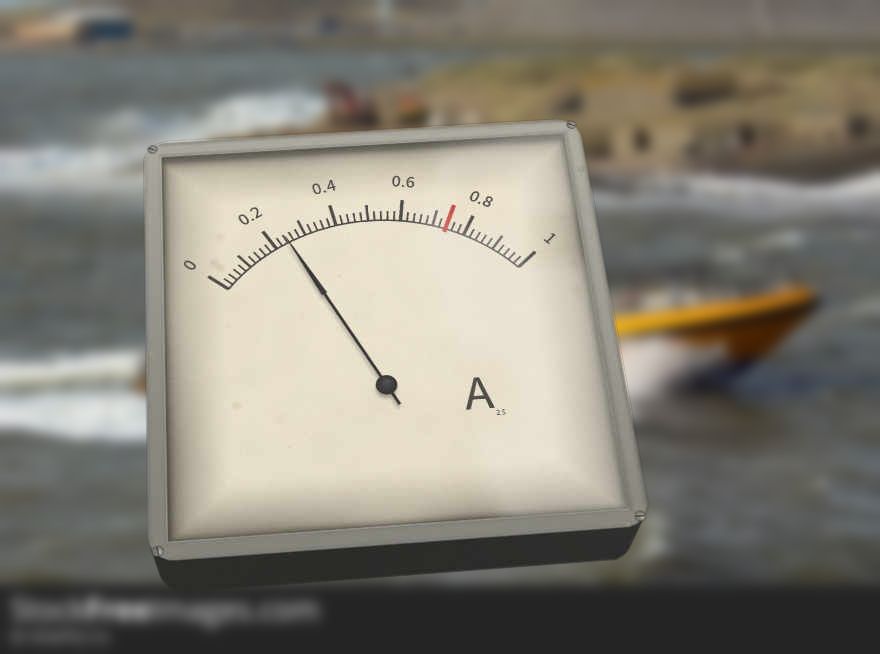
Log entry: 0.24 (A)
